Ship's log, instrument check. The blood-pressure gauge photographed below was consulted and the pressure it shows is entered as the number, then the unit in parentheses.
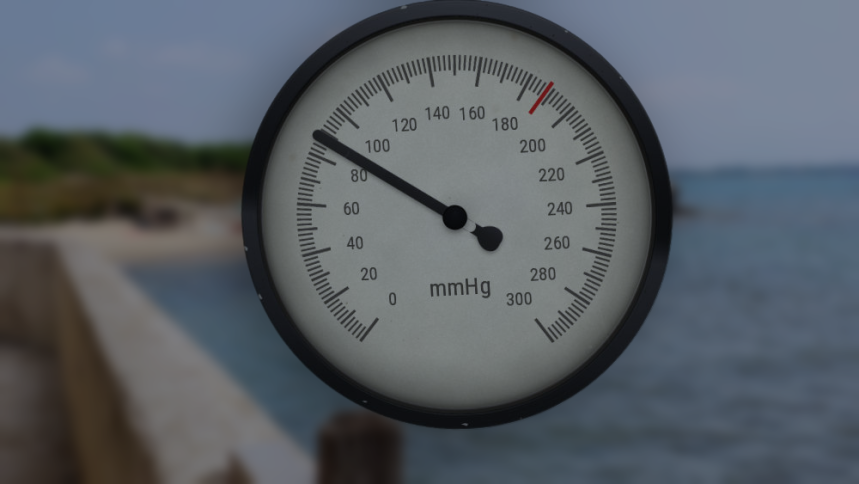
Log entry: 88 (mmHg)
